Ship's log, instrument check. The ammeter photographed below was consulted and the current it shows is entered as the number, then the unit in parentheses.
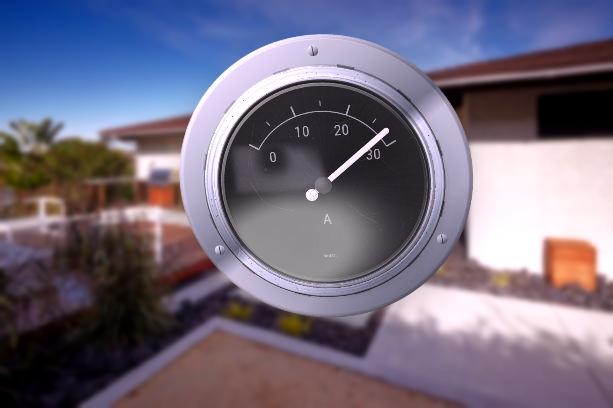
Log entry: 27.5 (A)
